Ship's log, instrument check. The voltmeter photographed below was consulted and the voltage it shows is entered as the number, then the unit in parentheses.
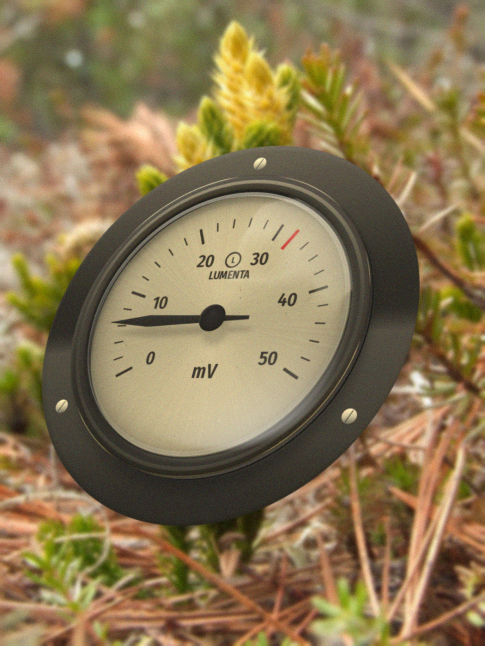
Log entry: 6 (mV)
